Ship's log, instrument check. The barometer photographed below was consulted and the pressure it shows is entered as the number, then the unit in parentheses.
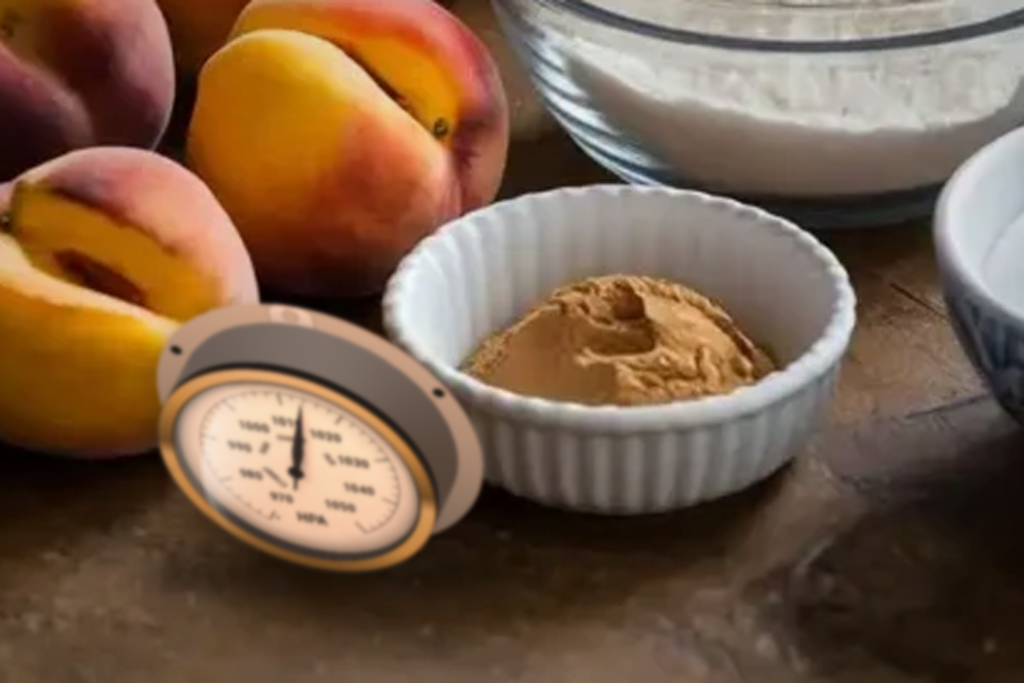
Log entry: 1014 (hPa)
